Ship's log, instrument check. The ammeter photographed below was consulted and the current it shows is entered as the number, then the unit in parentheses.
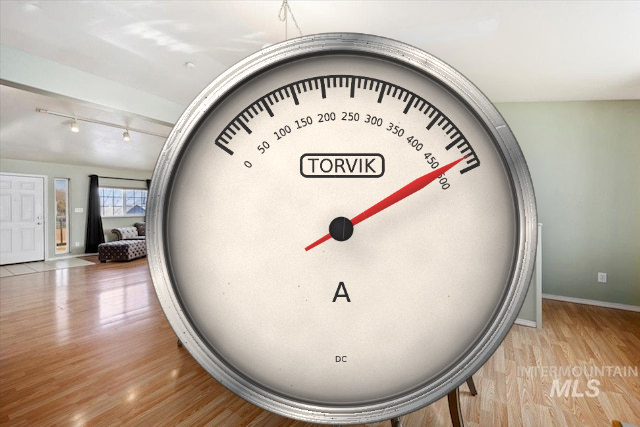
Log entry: 480 (A)
